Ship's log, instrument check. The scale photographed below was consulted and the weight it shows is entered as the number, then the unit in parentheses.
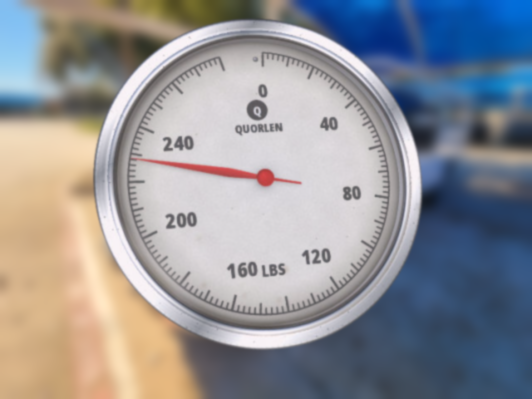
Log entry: 228 (lb)
